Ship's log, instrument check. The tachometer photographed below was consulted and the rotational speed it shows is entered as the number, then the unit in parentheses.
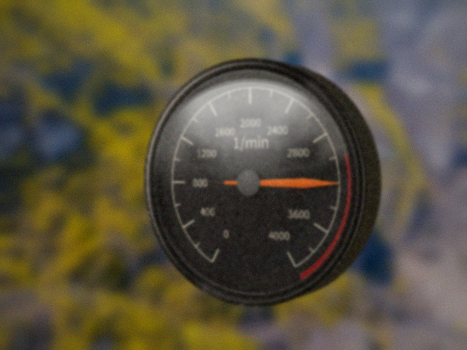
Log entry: 3200 (rpm)
